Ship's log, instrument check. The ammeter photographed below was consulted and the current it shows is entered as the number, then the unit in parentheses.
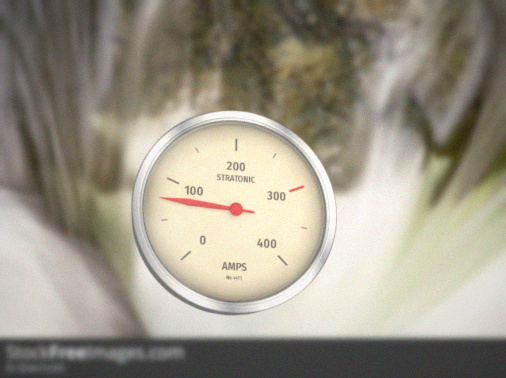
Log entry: 75 (A)
